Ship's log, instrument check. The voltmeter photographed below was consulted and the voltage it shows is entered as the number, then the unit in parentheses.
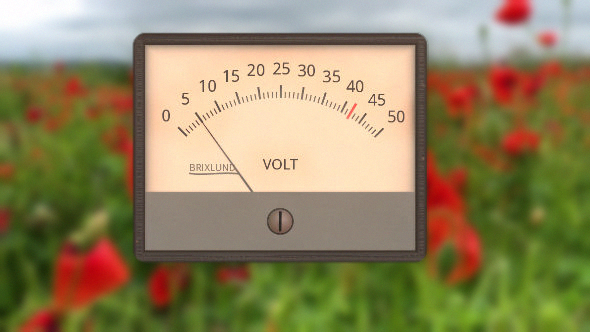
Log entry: 5 (V)
